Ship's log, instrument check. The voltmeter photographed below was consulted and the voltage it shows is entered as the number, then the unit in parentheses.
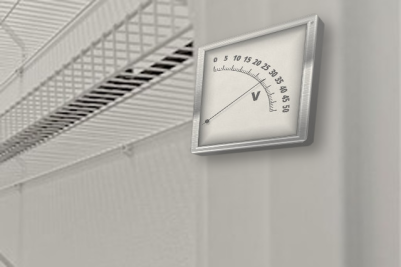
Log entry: 30 (V)
